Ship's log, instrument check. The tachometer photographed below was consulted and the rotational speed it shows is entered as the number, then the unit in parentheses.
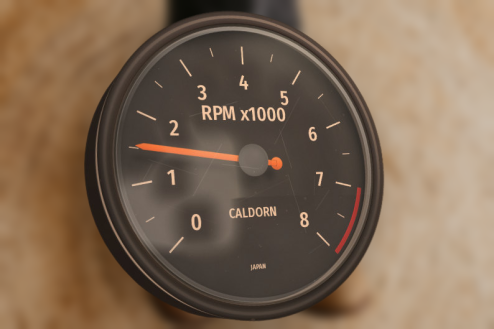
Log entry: 1500 (rpm)
